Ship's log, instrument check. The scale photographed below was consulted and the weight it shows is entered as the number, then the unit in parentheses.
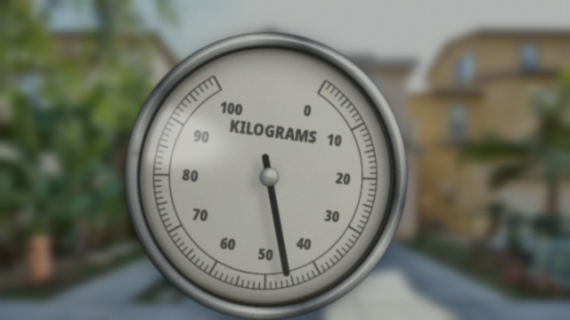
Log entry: 46 (kg)
